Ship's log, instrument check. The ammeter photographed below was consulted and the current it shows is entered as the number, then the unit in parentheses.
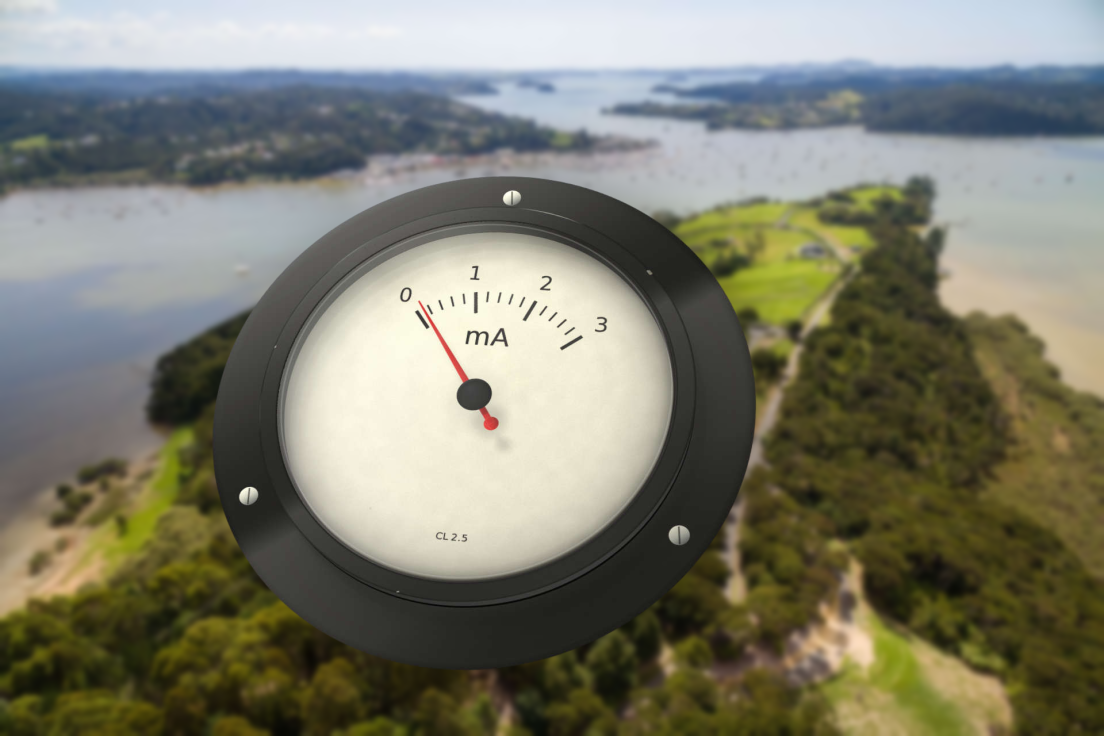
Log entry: 0.1 (mA)
